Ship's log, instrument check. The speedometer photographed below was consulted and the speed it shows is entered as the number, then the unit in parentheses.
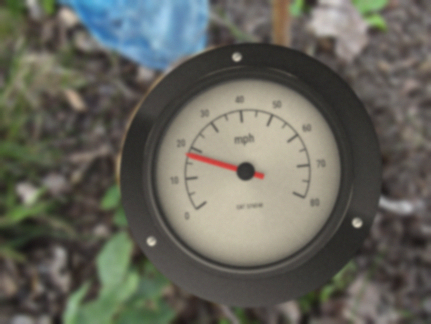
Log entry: 17.5 (mph)
